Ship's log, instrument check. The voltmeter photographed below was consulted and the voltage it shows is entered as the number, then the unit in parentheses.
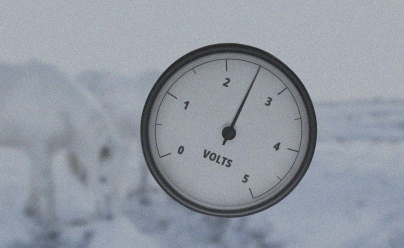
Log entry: 2.5 (V)
